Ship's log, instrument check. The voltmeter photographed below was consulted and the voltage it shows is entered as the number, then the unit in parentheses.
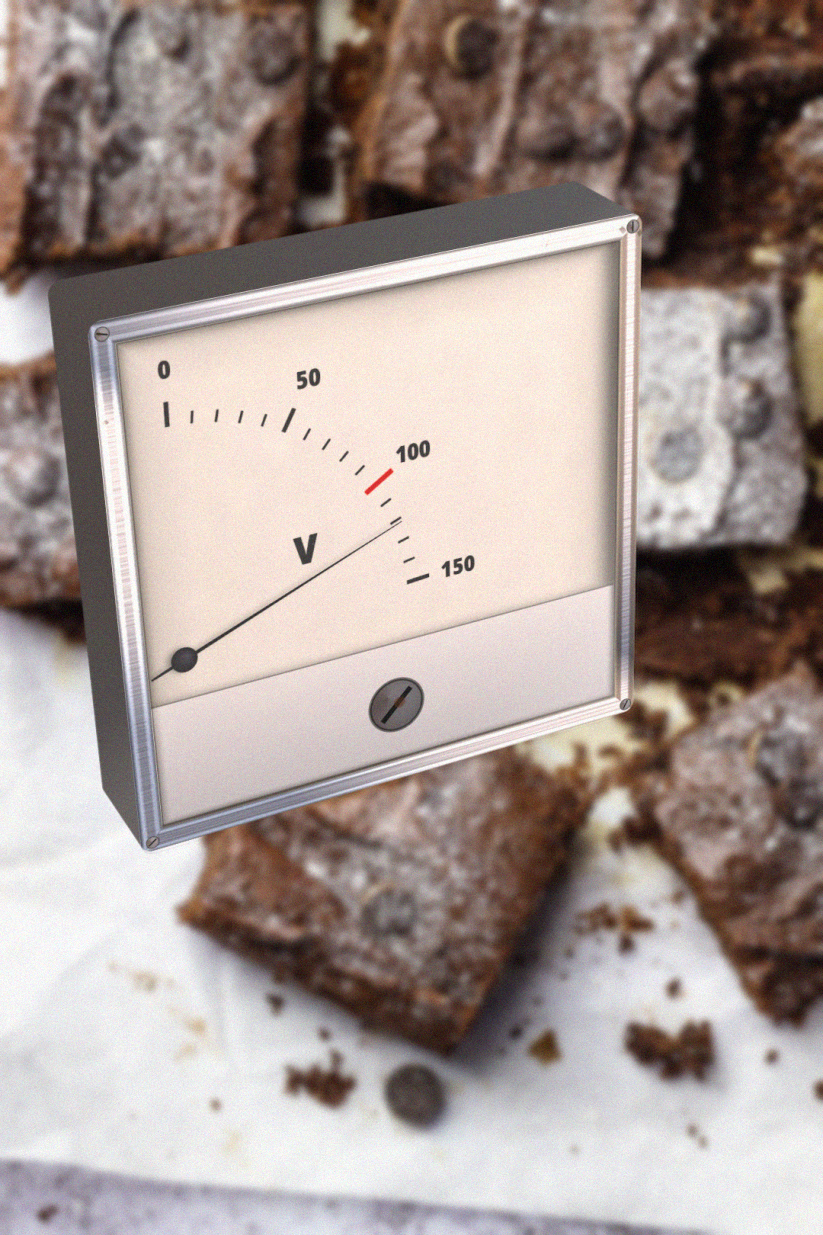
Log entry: 120 (V)
